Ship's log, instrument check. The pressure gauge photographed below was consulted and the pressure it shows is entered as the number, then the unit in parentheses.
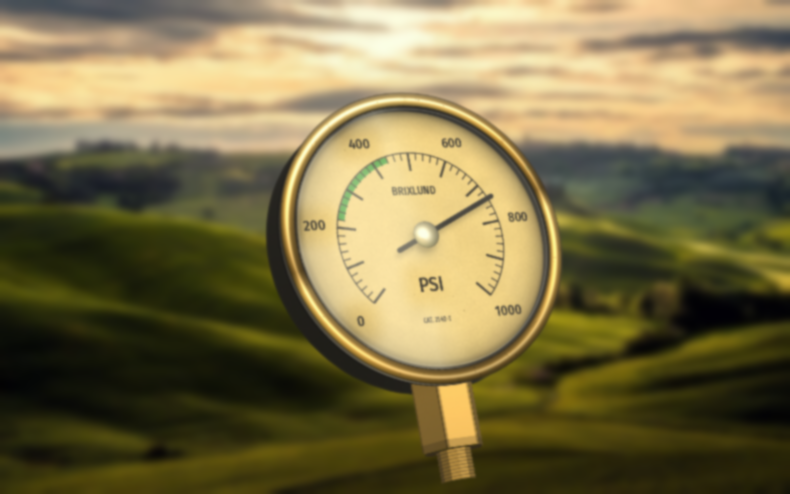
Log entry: 740 (psi)
